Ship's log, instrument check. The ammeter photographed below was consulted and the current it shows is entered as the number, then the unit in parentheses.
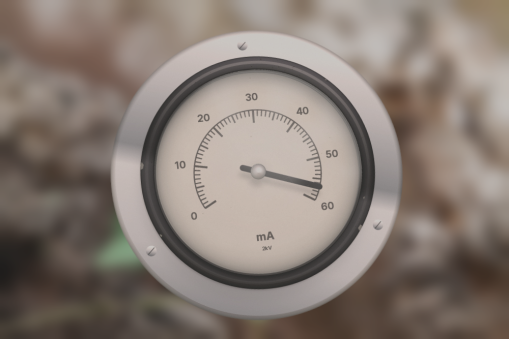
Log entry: 57 (mA)
